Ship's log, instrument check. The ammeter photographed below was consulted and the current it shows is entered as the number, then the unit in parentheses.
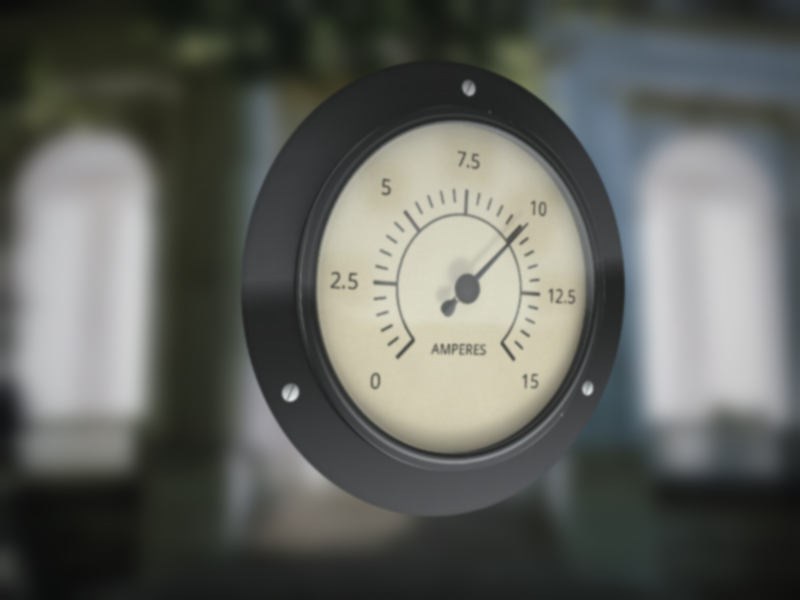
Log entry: 10 (A)
